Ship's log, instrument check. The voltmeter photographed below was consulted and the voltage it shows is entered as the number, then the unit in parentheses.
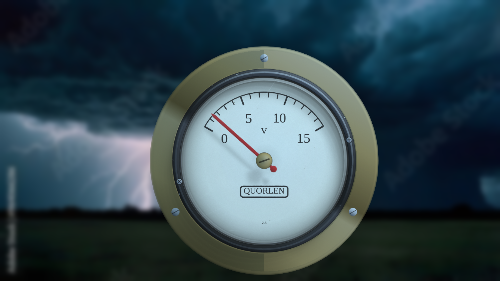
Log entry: 1.5 (V)
